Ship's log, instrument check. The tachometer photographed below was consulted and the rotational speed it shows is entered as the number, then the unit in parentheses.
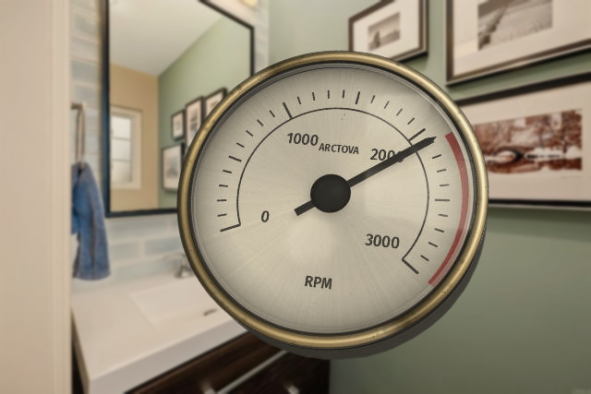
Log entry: 2100 (rpm)
